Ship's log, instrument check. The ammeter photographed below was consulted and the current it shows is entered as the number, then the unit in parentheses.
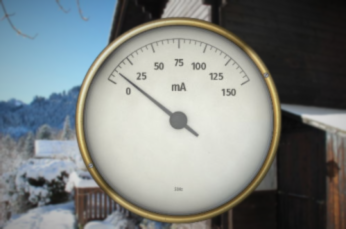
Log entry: 10 (mA)
